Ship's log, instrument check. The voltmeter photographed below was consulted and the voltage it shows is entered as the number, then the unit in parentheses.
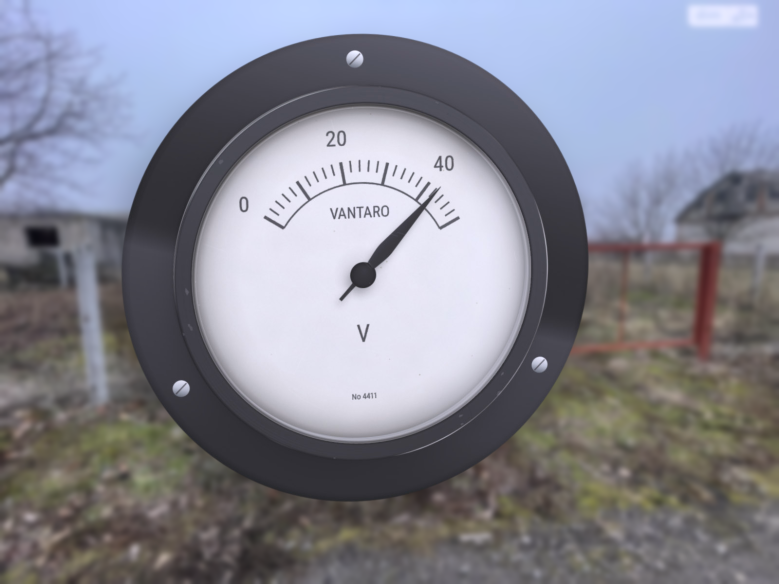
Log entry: 42 (V)
